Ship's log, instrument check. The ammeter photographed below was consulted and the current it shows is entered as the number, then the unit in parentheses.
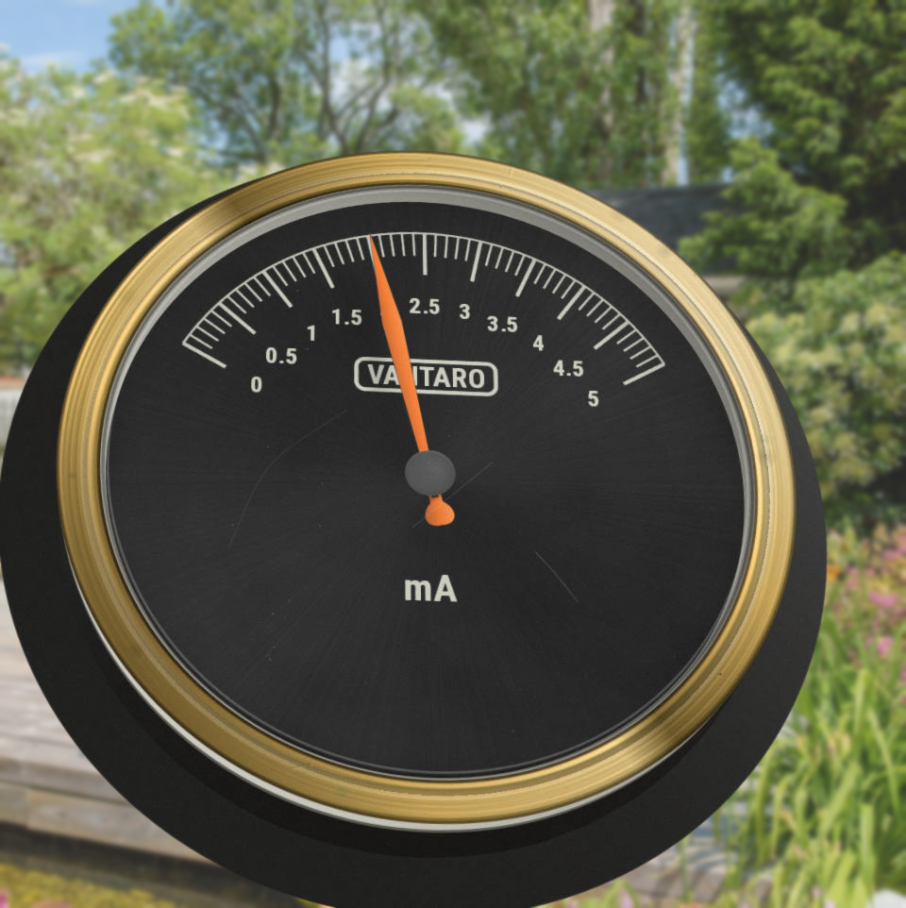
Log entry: 2 (mA)
